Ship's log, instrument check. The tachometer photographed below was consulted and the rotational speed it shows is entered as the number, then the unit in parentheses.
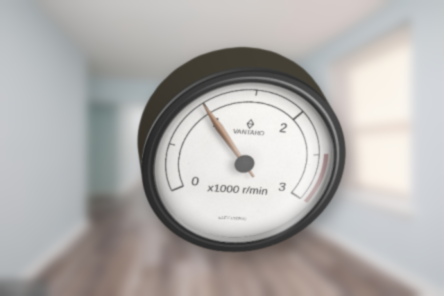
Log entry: 1000 (rpm)
